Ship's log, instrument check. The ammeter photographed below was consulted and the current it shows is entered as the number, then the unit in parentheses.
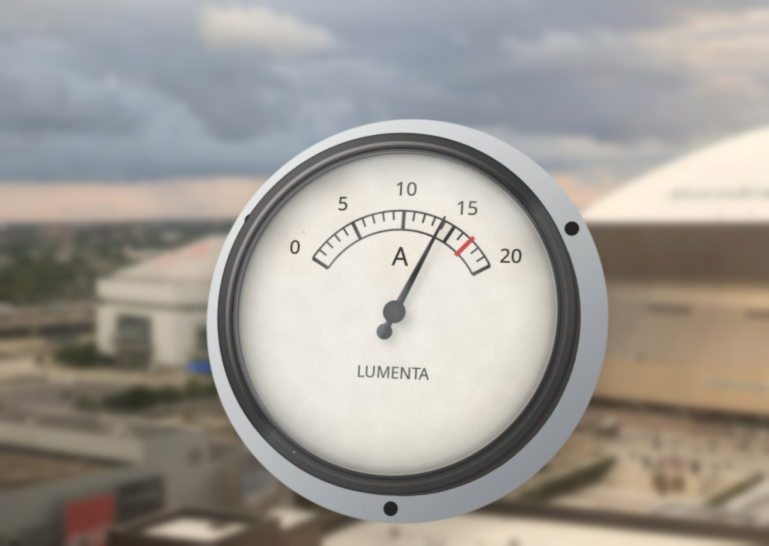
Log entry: 14 (A)
